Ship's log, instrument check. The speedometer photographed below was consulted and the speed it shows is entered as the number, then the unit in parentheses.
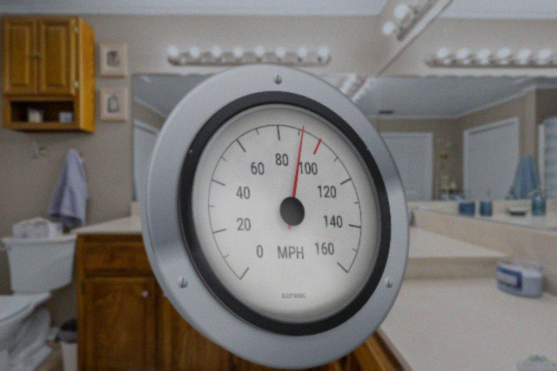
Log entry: 90 (mph)
